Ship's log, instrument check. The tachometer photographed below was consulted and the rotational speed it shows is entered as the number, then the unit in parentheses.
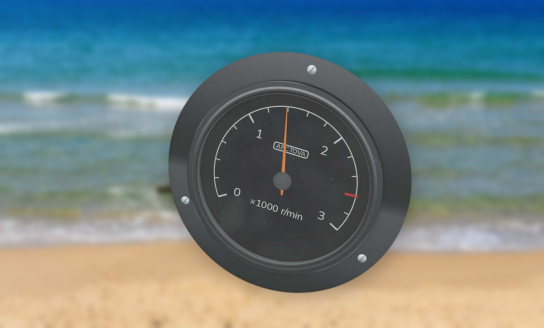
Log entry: 1400 (rpm)
